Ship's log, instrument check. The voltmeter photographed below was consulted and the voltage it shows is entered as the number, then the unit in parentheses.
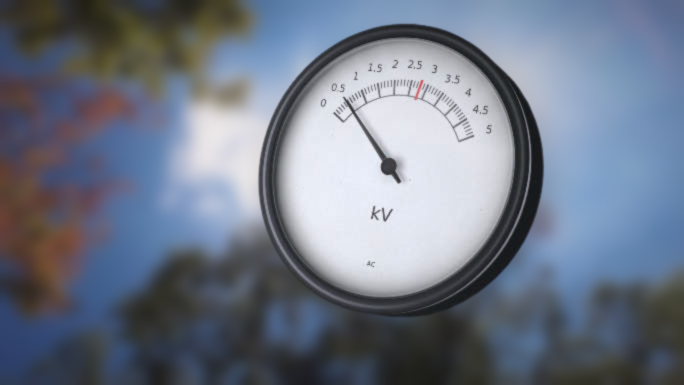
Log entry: 0.5 (kV)
